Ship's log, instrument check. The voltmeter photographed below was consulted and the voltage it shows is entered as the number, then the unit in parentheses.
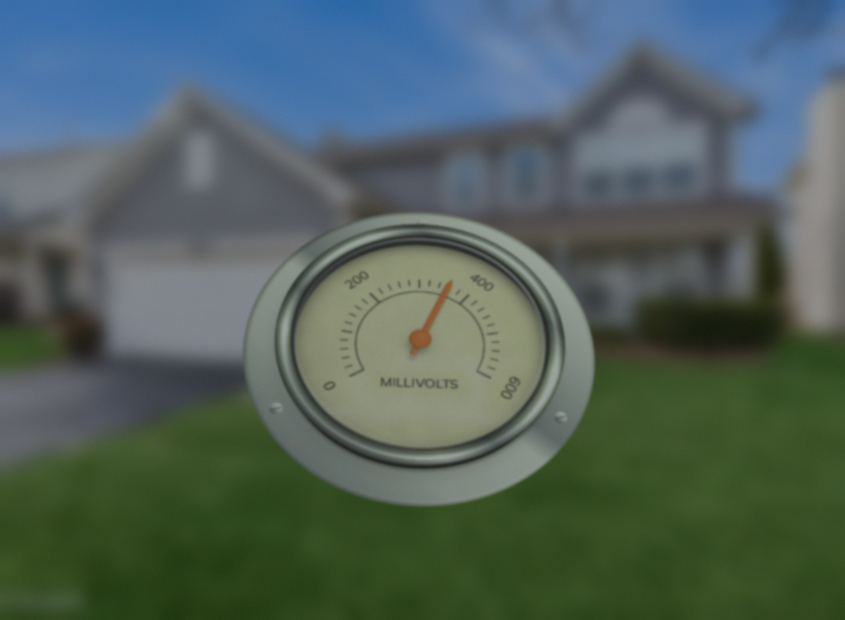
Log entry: 360 (mV)
